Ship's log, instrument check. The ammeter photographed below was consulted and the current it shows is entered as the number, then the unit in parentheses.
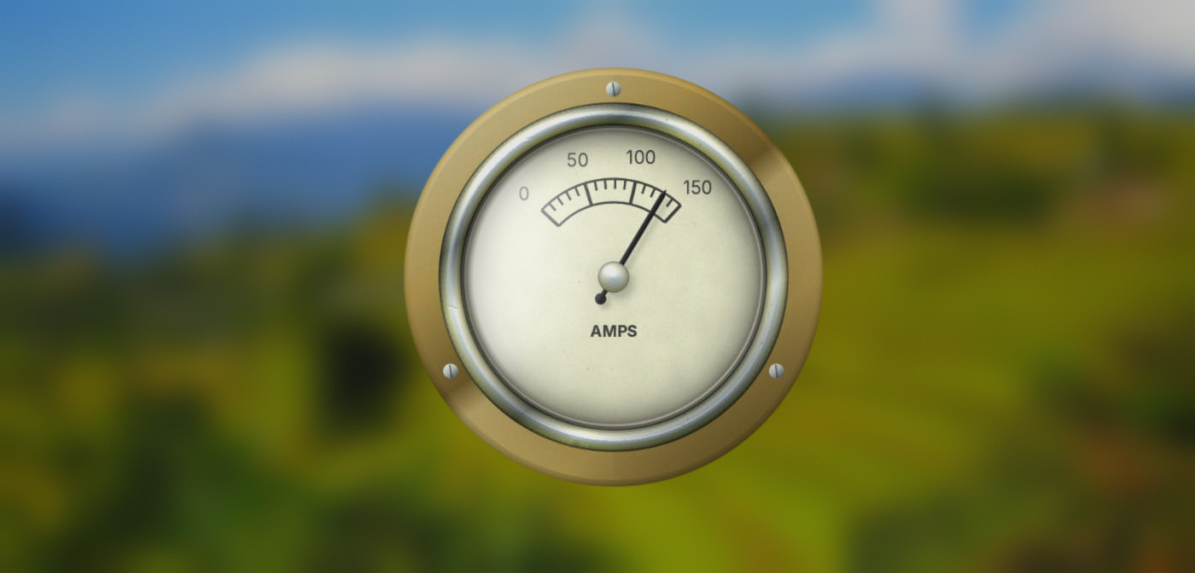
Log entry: 130 (A)
